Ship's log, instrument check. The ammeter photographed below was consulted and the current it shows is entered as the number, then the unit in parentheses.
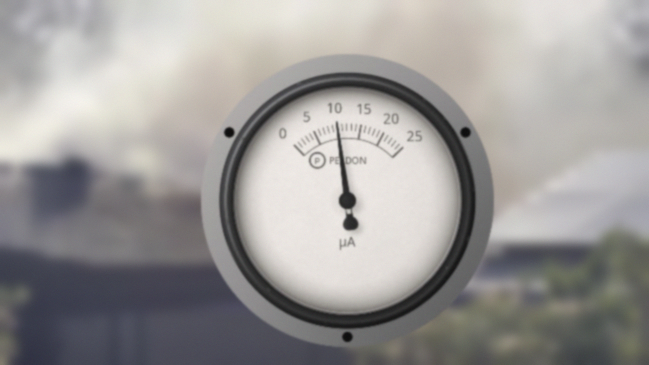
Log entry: 10 (µA)
